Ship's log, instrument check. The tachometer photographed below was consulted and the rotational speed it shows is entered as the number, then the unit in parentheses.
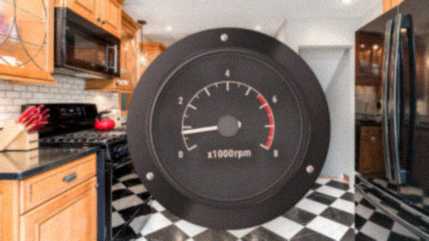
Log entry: 750 (rpm)
